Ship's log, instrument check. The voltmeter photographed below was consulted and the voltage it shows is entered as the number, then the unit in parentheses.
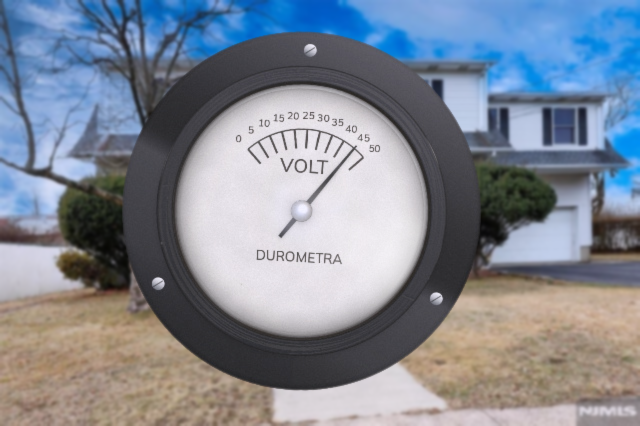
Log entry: 45 (V)
